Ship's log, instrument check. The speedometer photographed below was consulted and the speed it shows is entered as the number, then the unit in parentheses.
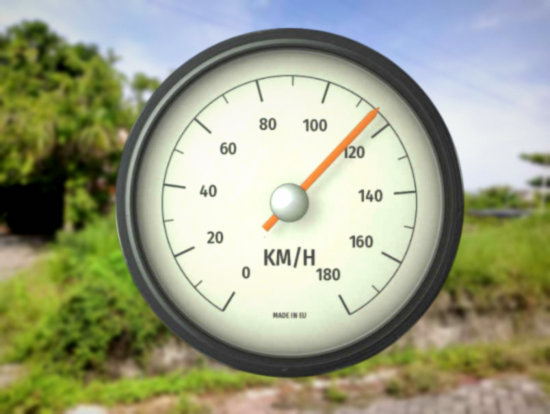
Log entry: 115 (km/h)
